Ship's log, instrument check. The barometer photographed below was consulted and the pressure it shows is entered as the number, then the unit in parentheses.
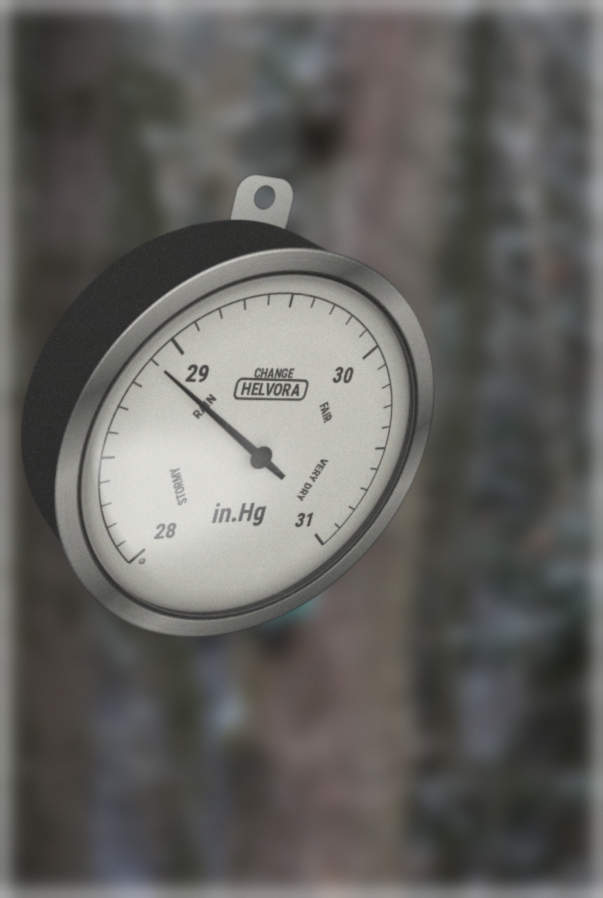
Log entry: 28.9 (inHg)
